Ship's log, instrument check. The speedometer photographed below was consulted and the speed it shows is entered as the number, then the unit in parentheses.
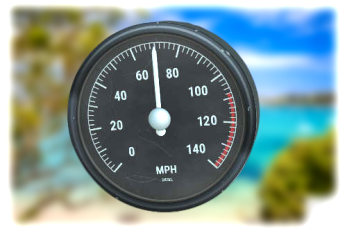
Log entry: 70 (mph)
